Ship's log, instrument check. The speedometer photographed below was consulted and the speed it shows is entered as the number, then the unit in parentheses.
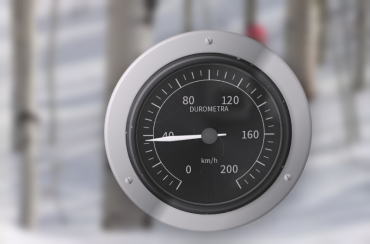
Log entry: 37.5 (km/h)
